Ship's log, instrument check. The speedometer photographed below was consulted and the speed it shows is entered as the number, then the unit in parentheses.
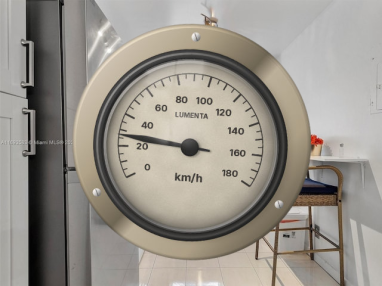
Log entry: 27.5 (km/h)
